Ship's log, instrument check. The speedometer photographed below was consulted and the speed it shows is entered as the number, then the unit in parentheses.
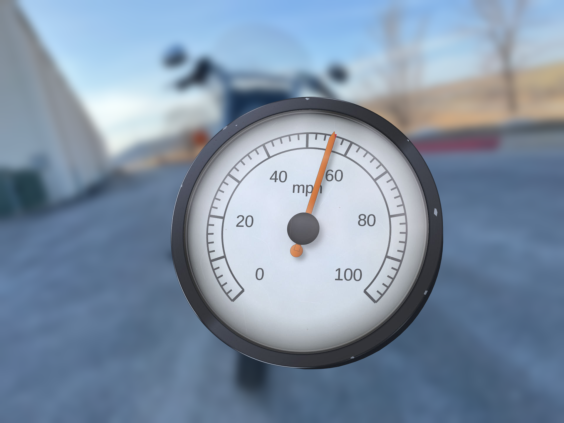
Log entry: 56 (mph)
